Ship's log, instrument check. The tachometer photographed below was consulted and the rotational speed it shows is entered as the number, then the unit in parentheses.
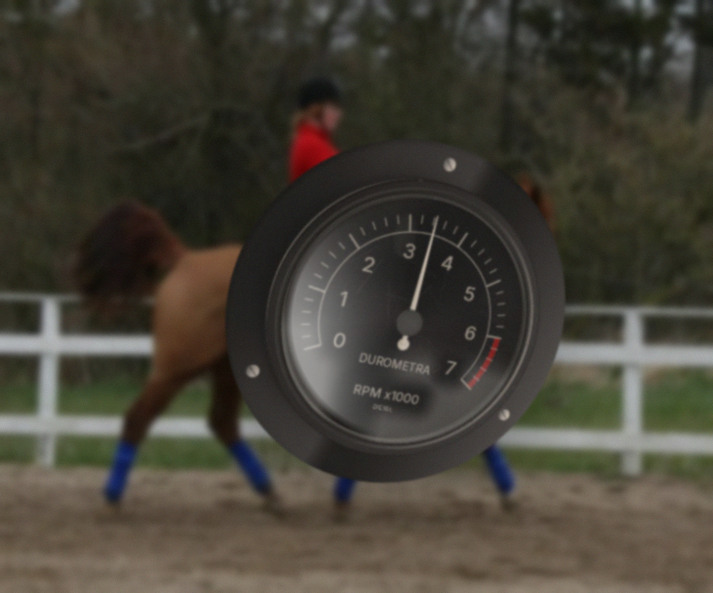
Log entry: 3400 (rpm)
